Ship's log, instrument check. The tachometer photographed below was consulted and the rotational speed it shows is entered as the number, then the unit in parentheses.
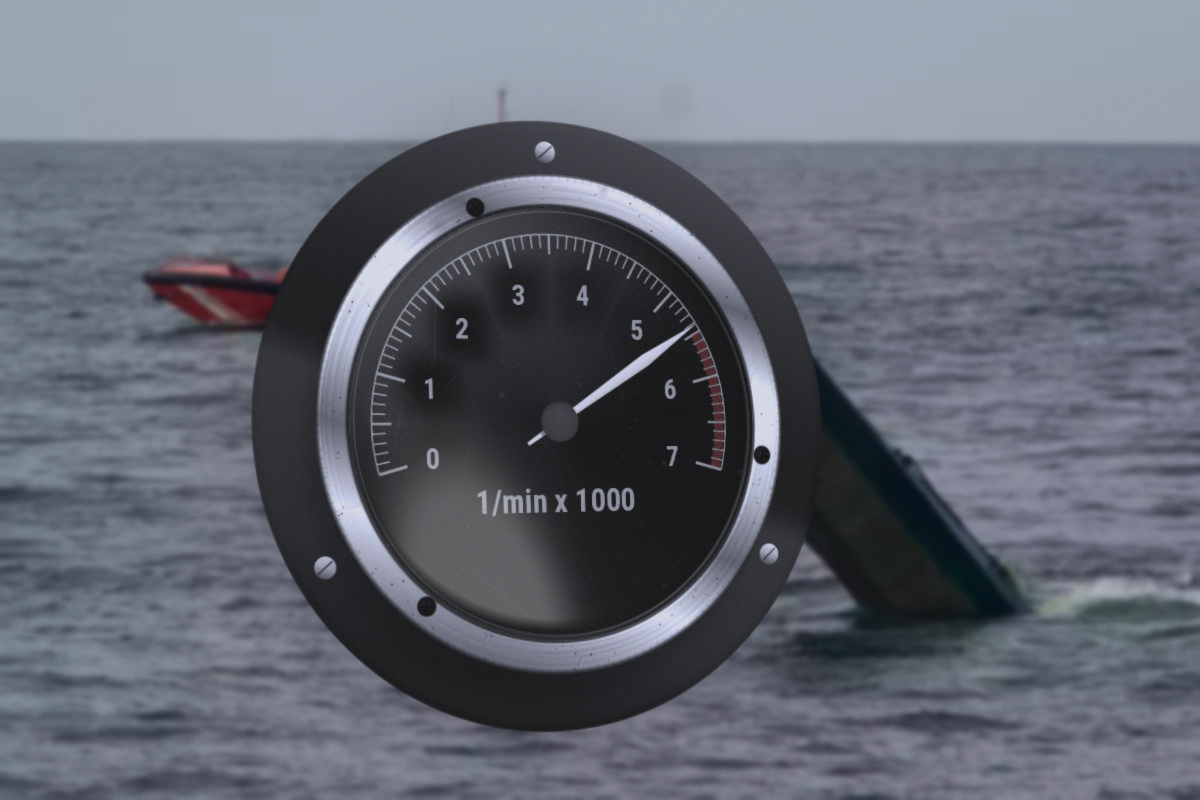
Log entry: 5400 (rpm)
